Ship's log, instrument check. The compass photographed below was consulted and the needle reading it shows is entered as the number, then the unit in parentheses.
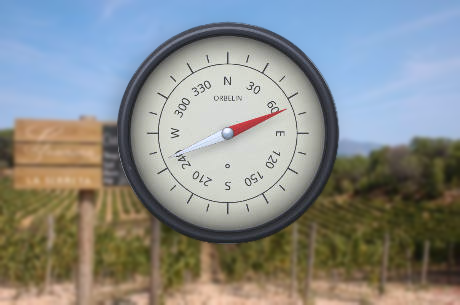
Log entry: 67.5 (°)
